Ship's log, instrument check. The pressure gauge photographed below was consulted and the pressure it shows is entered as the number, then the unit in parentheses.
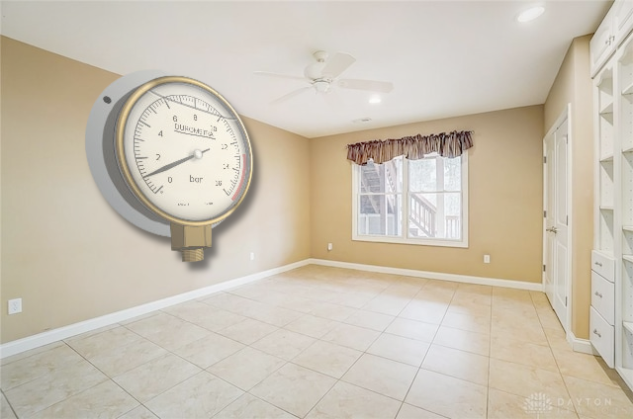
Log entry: 1 (bar)
